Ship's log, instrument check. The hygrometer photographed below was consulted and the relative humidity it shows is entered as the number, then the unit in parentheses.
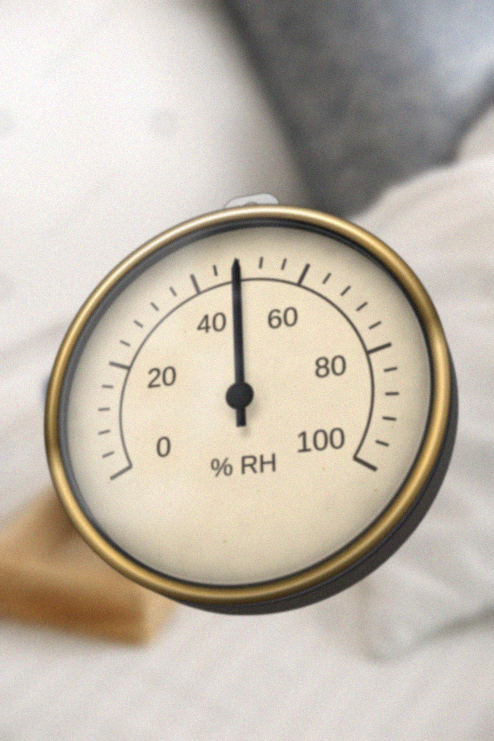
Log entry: 48 (%)
